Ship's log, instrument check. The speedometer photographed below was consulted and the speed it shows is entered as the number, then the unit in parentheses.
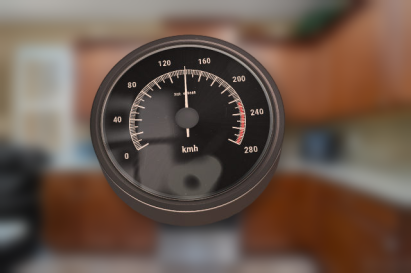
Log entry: 140 (km/h)
